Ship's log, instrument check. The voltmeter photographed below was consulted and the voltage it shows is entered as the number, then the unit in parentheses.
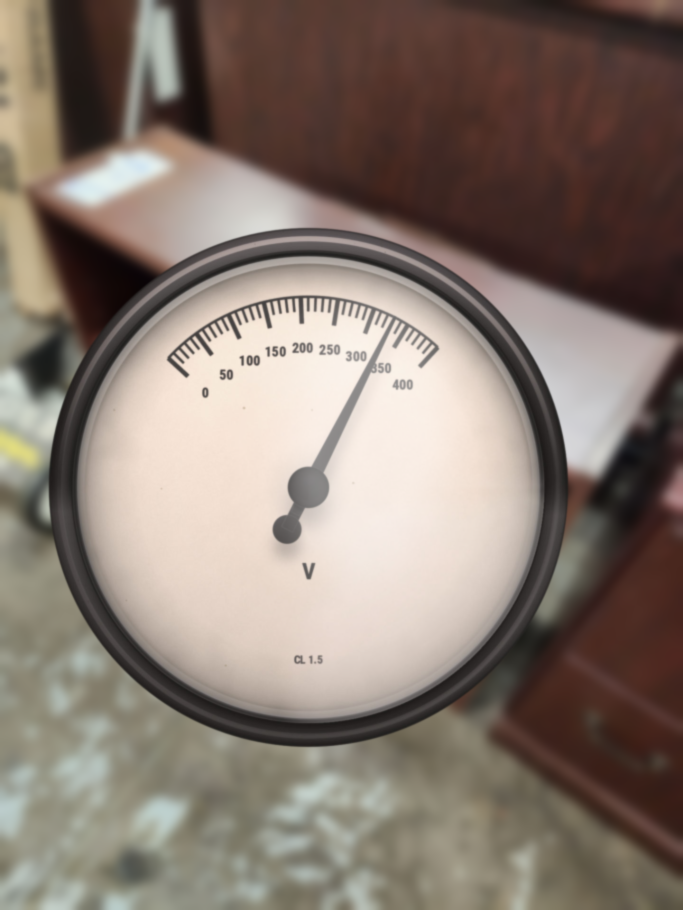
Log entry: 330 (V)
